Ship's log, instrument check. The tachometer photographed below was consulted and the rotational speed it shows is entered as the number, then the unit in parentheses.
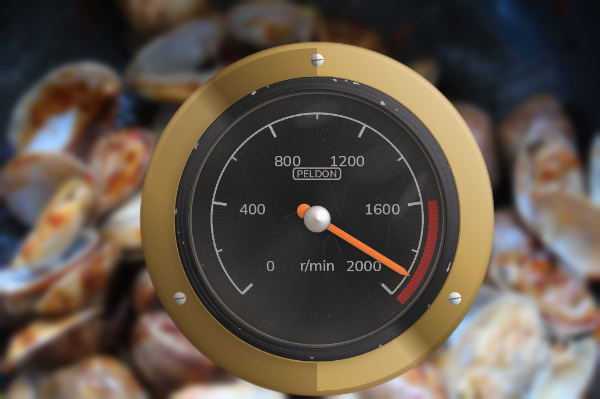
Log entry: 1900 (rpm)
